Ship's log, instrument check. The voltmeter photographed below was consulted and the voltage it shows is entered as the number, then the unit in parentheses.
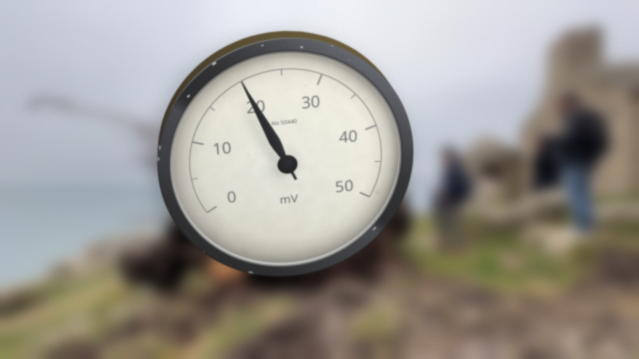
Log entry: 20 (mV)
